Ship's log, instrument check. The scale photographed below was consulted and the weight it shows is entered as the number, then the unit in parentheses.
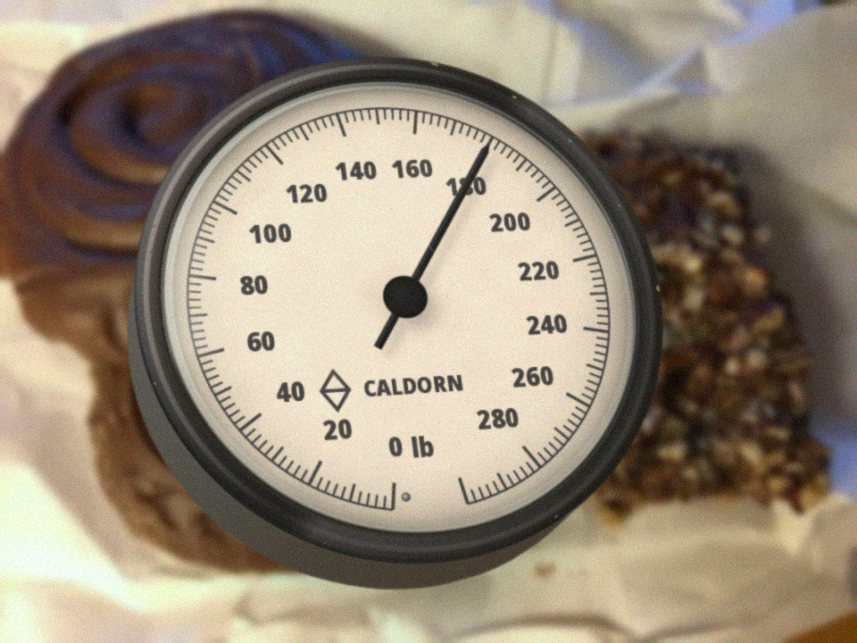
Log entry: 180 (lb)
